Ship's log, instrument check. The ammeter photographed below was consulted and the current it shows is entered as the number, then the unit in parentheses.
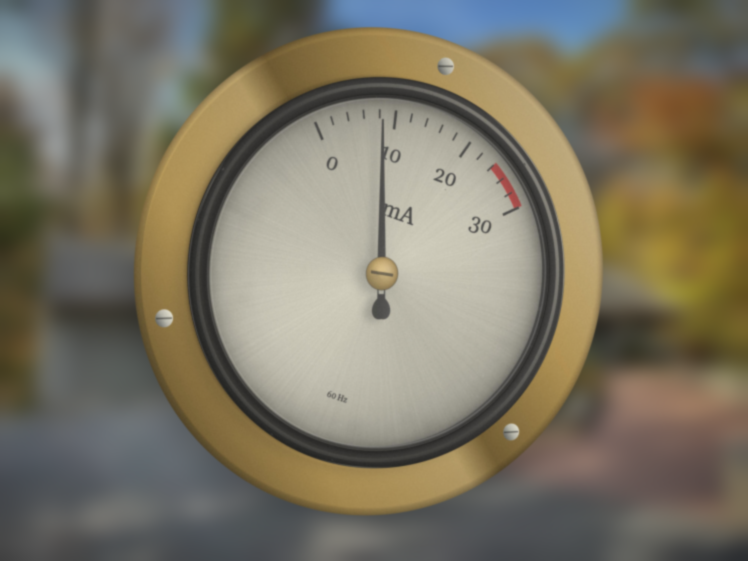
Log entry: 8 (mA)
